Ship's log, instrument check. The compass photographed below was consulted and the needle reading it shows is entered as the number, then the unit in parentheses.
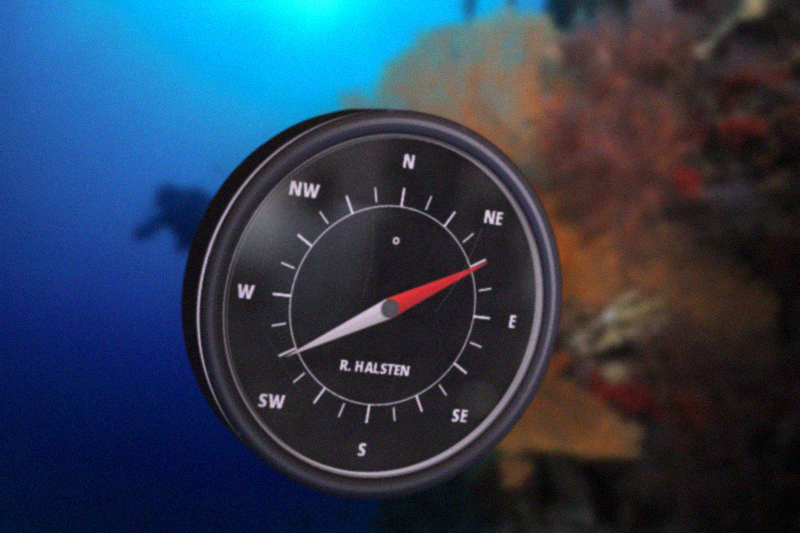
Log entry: 60 (°)
